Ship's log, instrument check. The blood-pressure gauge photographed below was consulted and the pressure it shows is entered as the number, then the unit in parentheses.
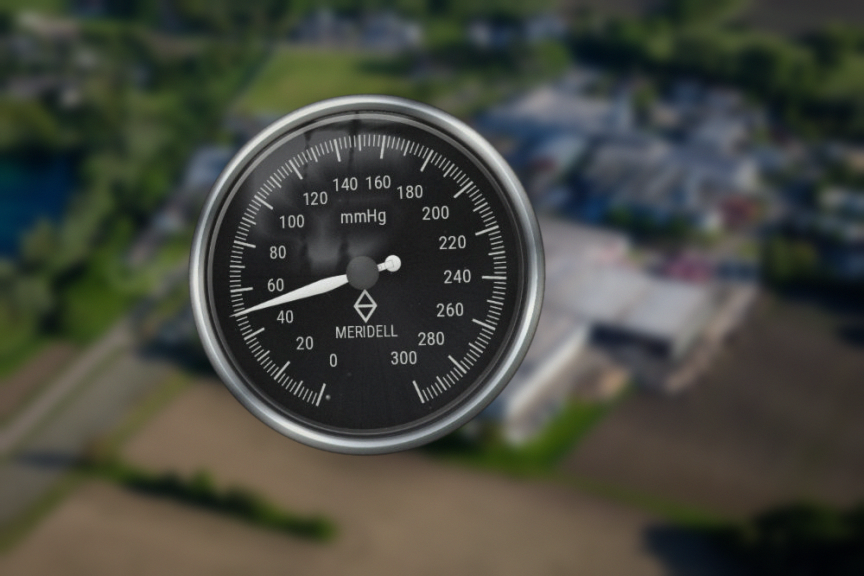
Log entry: 50 (mmHg)
